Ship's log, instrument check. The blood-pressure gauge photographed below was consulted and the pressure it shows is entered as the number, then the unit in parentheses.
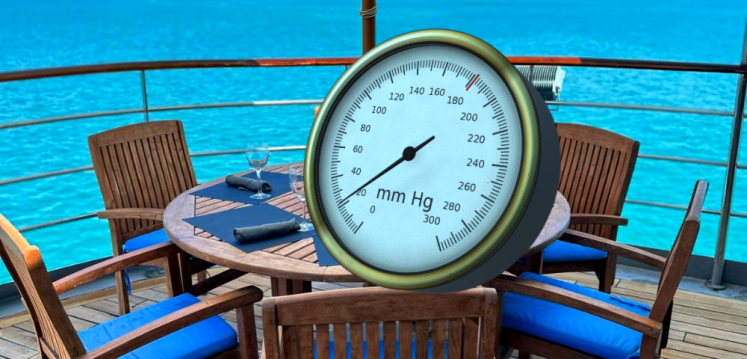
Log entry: 20 (mmHg)
